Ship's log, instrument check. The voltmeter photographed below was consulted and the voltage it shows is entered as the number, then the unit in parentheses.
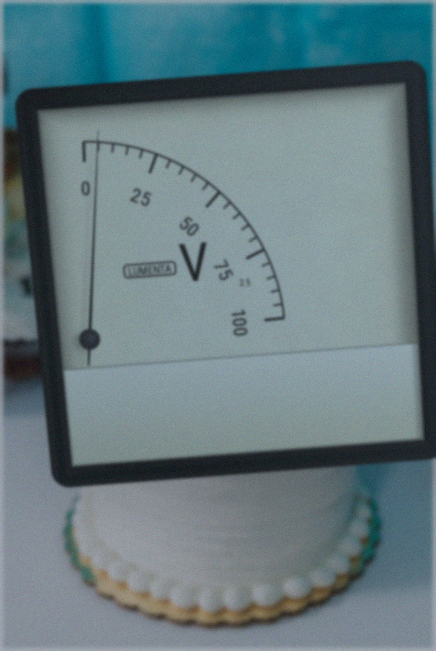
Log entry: 5 (V)
